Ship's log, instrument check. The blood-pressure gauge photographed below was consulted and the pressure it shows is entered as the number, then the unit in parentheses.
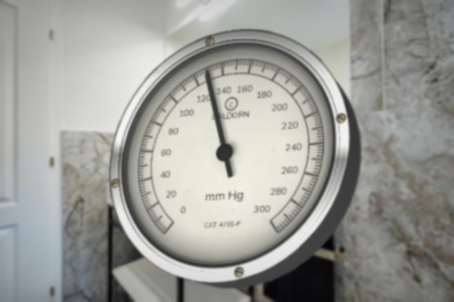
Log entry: 130 (mmHg)
